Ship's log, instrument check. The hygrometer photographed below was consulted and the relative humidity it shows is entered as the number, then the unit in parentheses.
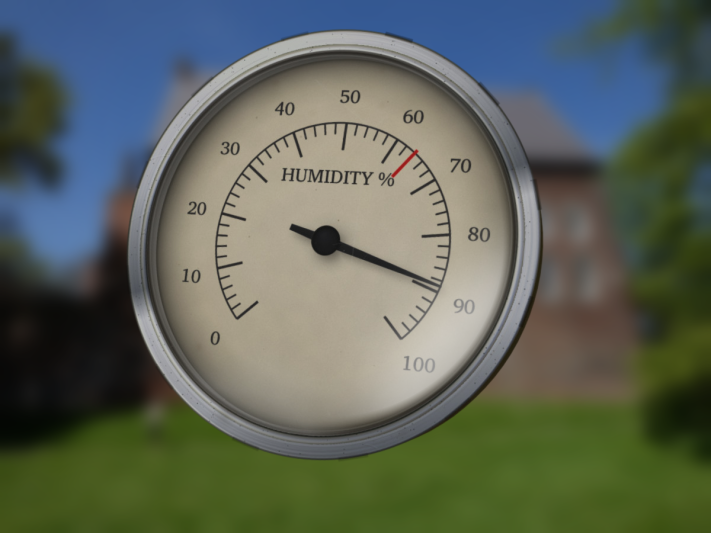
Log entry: 89 (%)
